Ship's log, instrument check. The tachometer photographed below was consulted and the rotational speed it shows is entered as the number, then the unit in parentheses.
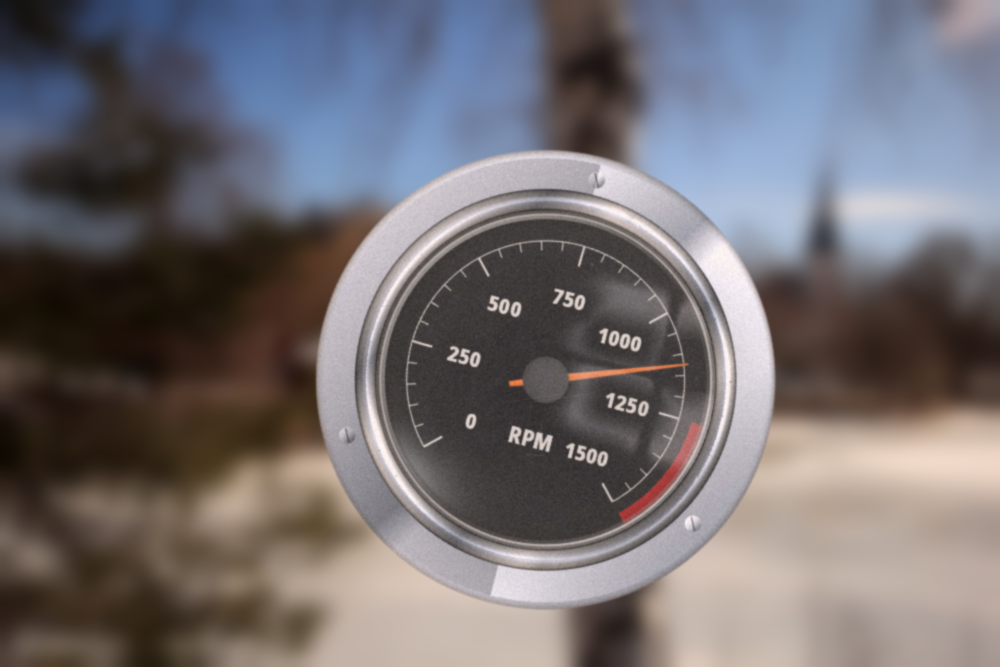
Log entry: 1125 (rpm)
